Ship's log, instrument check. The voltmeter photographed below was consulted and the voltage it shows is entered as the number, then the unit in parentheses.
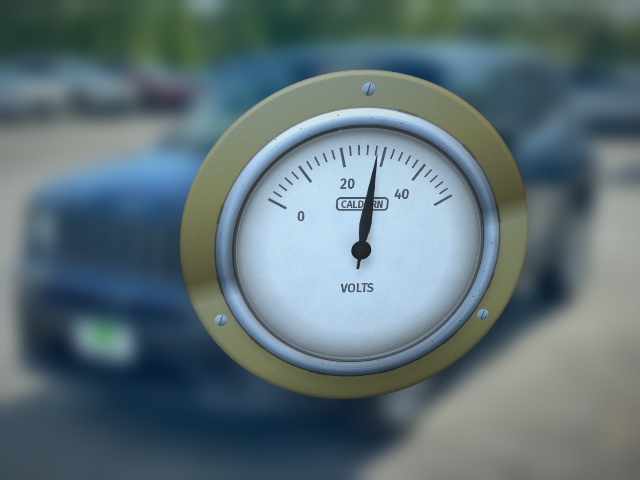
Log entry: 28 (V)
